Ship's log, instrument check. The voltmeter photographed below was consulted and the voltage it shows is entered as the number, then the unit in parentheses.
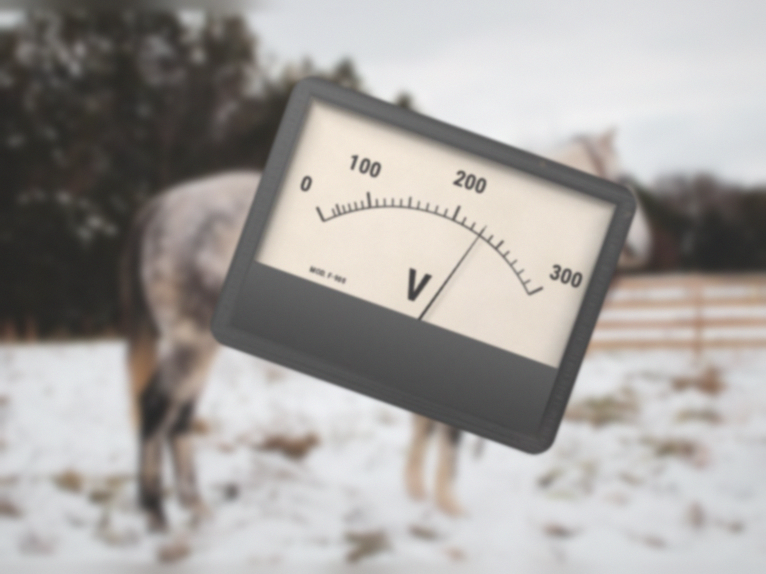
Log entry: 230 (V)
